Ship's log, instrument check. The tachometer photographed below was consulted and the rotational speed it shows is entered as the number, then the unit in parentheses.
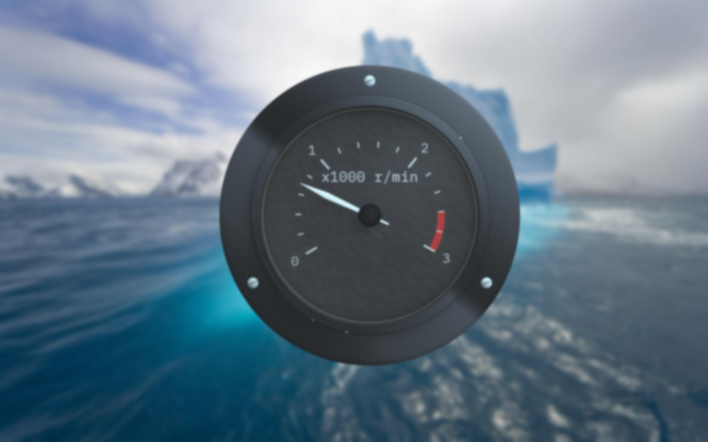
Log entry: 700 (rpm)
